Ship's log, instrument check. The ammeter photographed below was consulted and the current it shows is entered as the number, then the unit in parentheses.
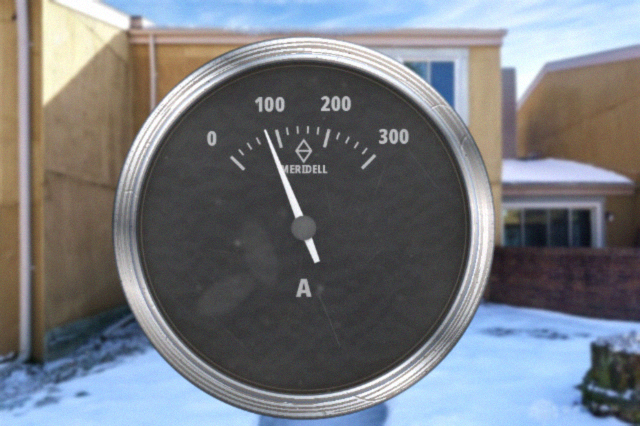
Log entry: 80 (A)
